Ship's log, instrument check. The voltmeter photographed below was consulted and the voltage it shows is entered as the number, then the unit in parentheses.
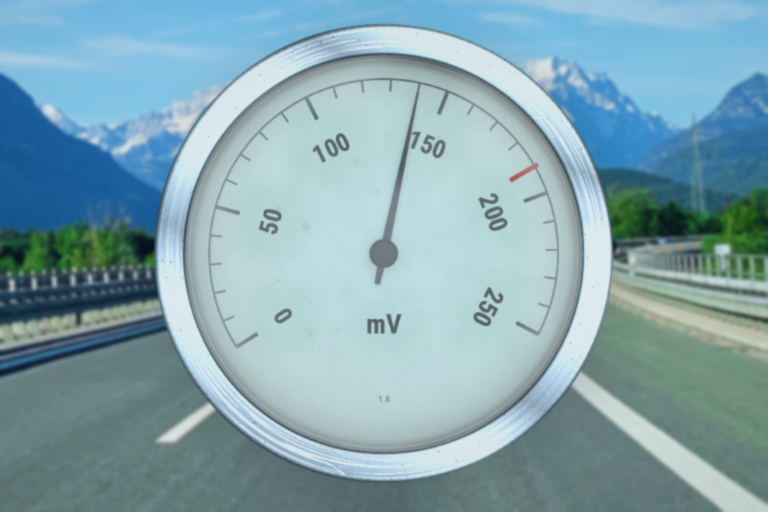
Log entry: 140 (mV)
